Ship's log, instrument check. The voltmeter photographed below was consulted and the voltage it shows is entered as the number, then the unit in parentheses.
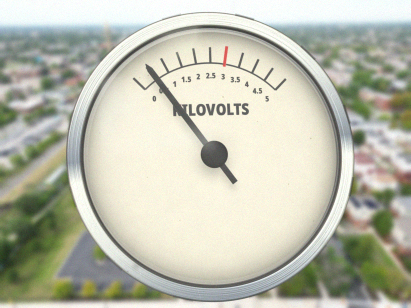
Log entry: 0.5 (kV)
